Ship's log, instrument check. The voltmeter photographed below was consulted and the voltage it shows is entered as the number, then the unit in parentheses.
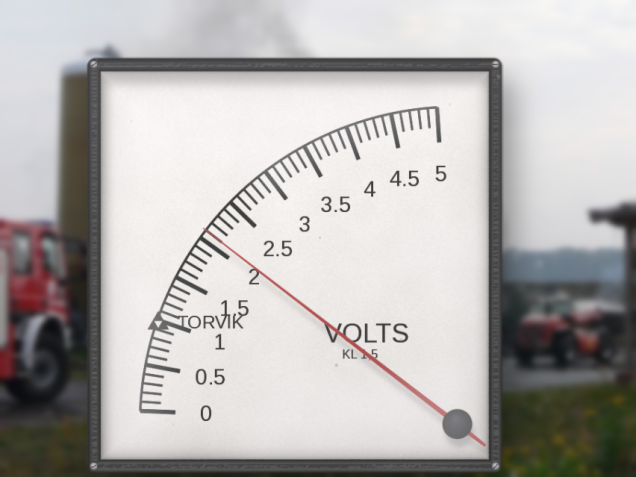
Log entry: 2.1 (V)
